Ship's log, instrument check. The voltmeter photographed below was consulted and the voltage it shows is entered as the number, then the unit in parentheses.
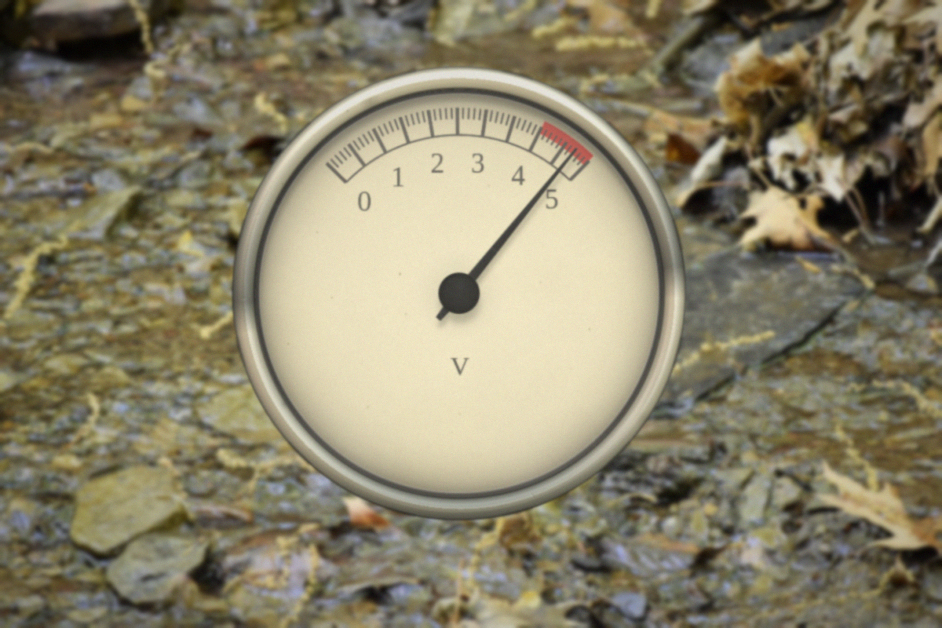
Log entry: 4.7 (V)
